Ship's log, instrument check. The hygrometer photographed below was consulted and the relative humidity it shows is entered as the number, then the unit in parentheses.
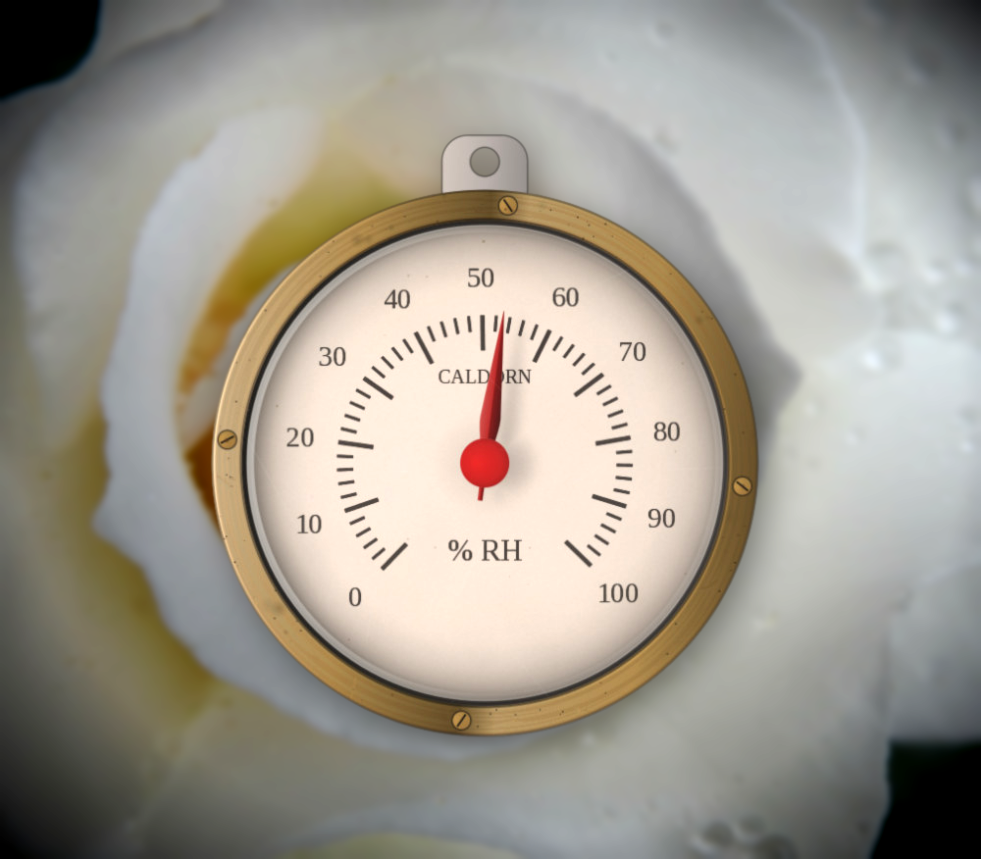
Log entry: 53 (%)
